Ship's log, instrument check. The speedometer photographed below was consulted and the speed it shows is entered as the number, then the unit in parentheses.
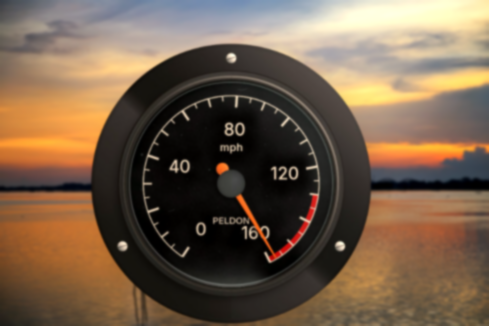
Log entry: 157.5 (mph)
